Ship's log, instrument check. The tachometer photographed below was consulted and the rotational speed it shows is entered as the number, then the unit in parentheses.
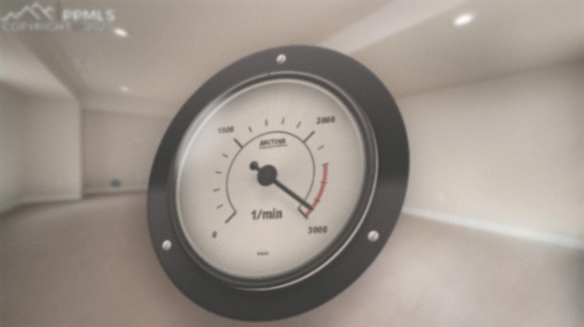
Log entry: 2900 (rpm)
